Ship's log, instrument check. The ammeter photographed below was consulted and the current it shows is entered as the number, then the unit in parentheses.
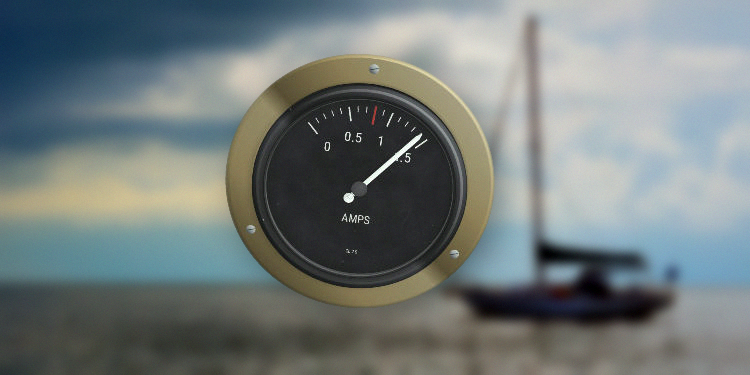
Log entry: 1.4 (A)
